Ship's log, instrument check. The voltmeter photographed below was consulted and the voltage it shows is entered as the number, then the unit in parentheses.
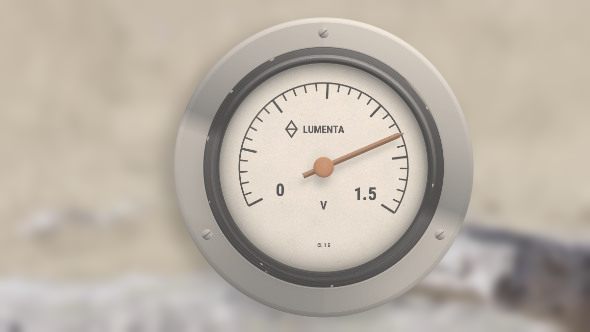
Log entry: 1.15 (V)
